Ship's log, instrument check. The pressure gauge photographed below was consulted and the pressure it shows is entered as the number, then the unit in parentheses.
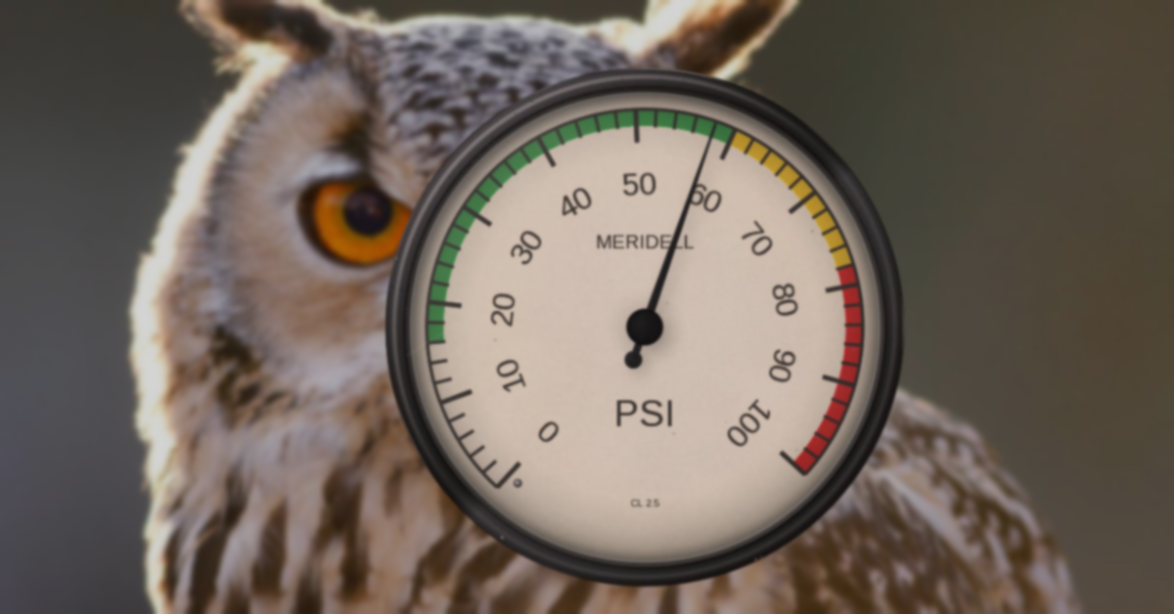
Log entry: 58 (psi)
